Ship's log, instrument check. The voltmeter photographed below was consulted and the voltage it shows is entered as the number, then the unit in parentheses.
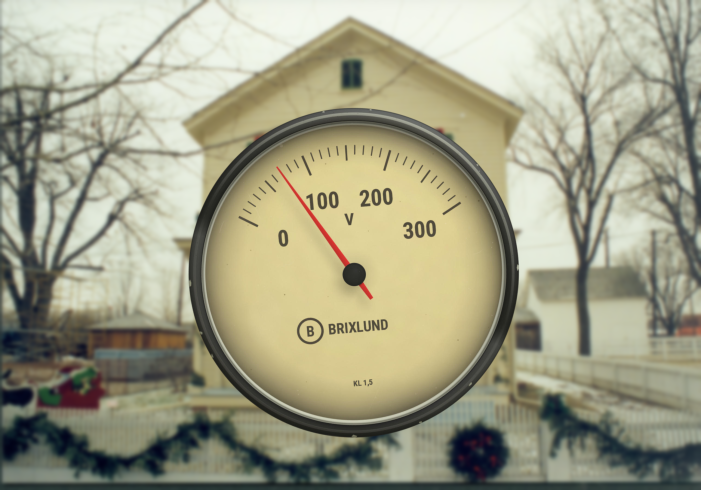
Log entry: 70 (V)
